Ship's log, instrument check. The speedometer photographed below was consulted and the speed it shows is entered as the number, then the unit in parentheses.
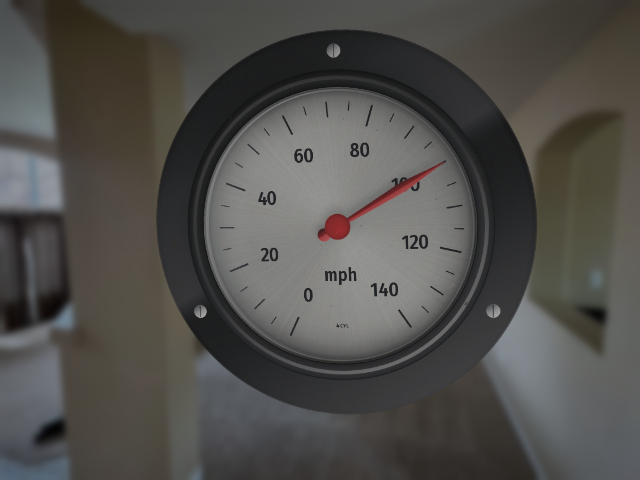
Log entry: 100 (mph)
